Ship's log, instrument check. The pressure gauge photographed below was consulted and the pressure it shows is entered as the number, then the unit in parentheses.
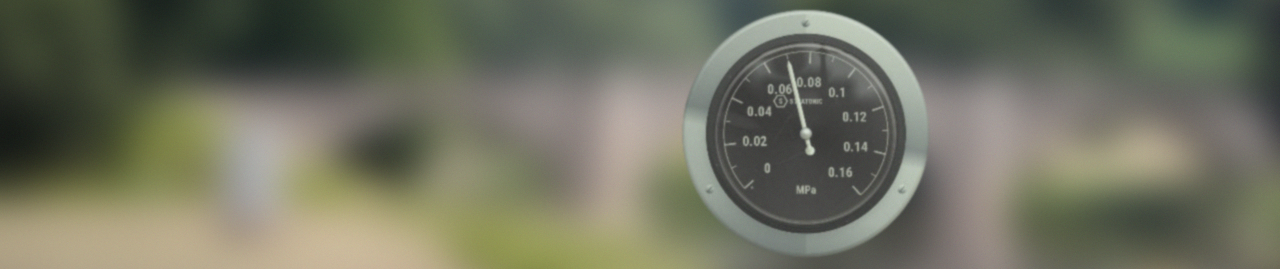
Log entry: 0.07 (MPa)
